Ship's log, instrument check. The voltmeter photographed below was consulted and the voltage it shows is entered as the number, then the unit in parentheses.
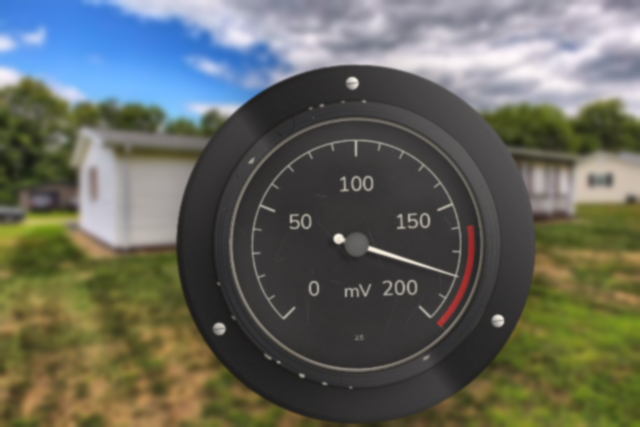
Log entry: 180 (mV)
